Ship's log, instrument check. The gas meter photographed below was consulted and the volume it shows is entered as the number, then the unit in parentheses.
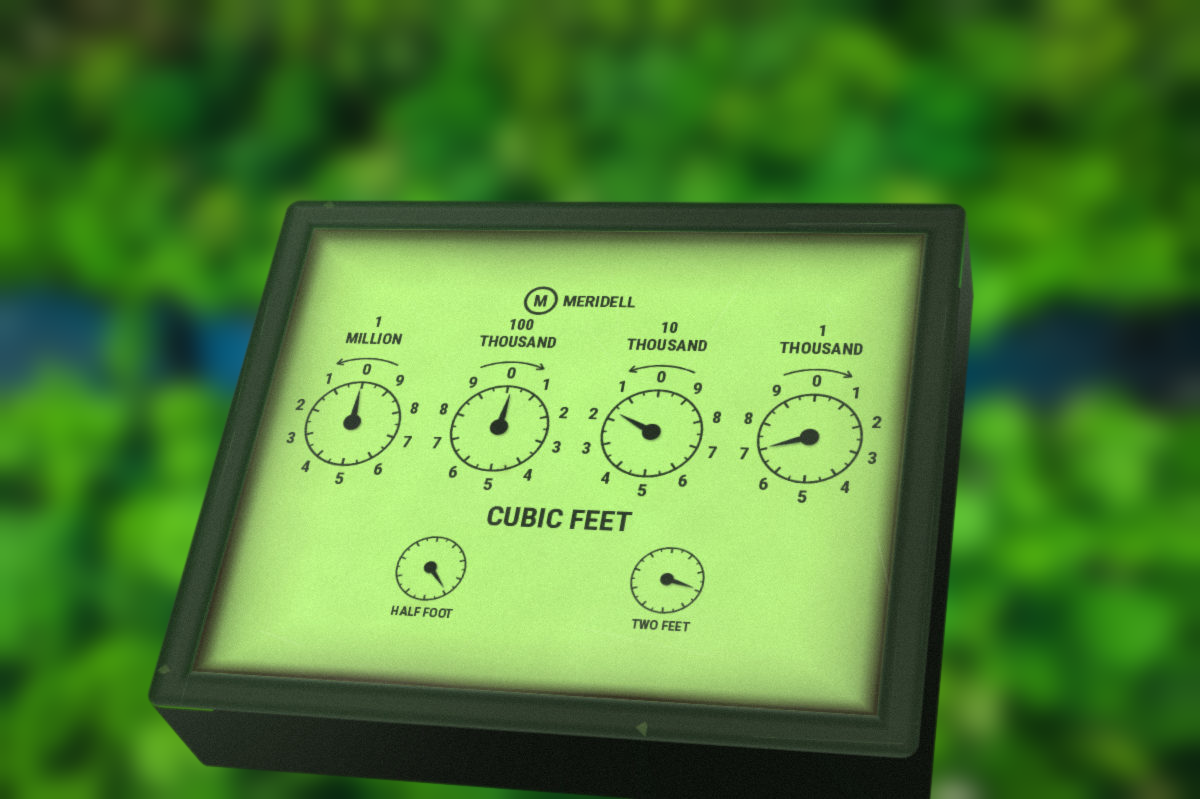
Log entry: 1700 (ft³)
